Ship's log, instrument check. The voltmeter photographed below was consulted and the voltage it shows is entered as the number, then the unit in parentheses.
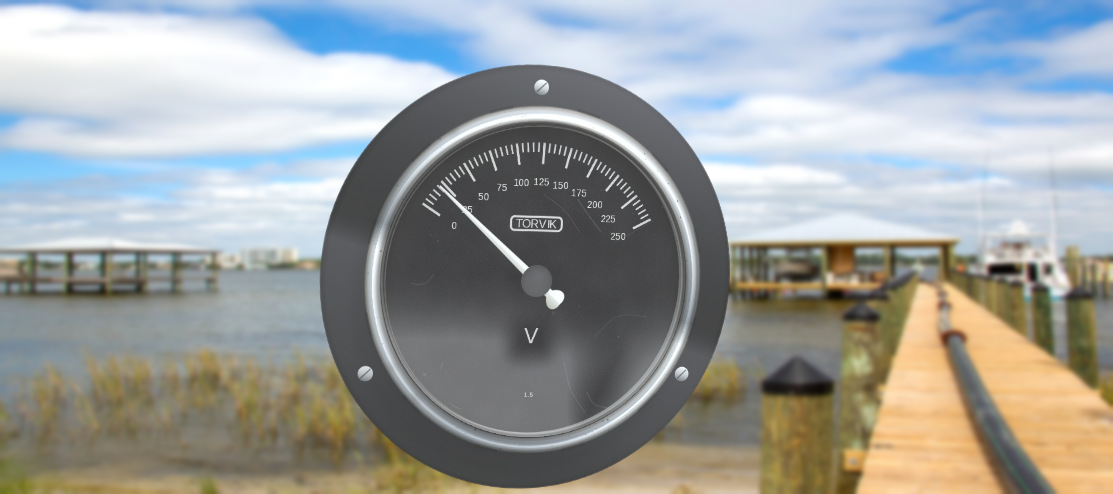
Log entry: 20 (V)
